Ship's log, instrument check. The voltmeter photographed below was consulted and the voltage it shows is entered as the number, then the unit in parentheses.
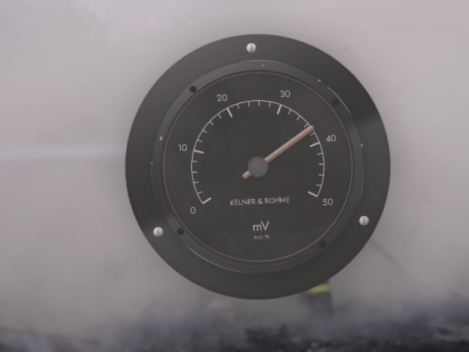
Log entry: 37 (mV)
